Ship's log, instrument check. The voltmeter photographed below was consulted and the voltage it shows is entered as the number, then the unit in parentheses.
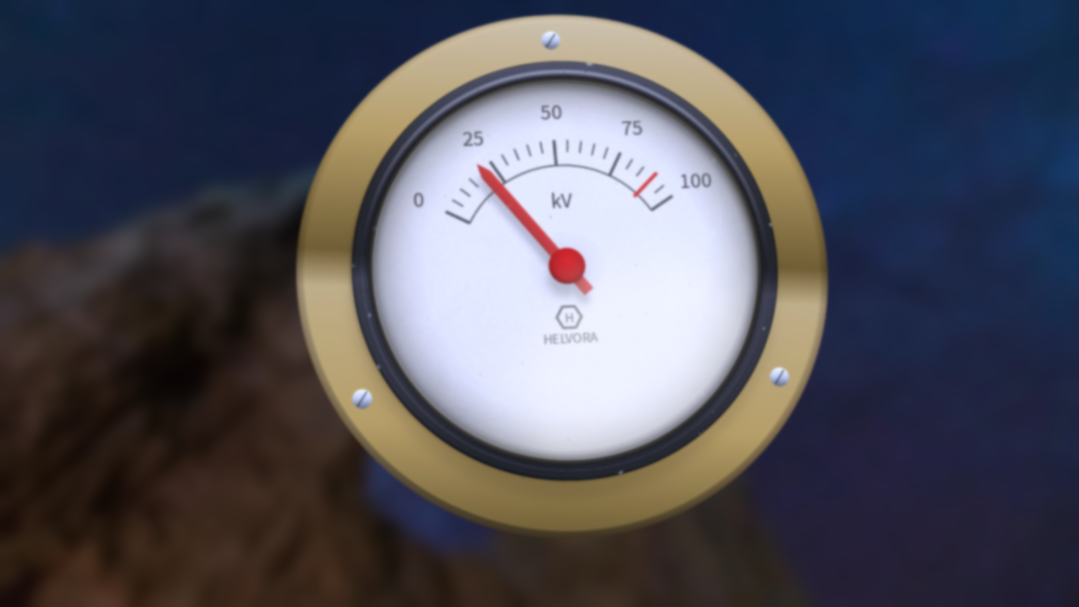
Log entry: 20 (kV)
